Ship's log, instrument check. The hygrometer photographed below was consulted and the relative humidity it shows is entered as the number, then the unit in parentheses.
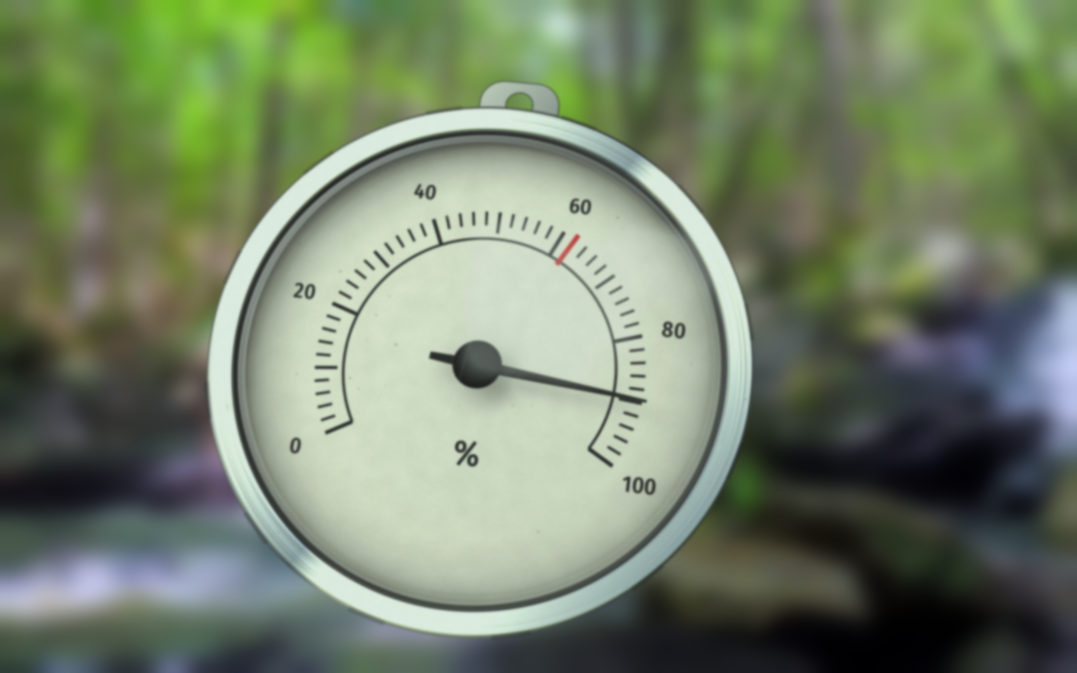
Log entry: 90 (%)
